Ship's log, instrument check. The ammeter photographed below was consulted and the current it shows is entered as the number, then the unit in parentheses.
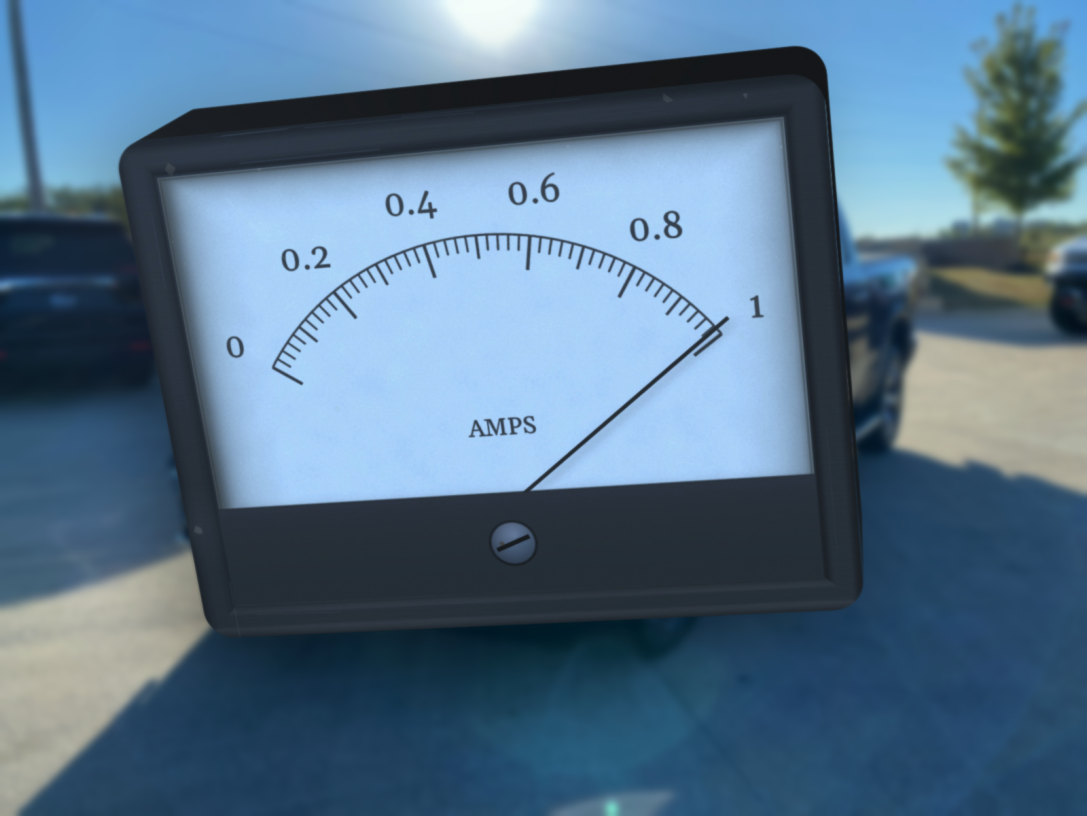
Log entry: 0.98 (A)
